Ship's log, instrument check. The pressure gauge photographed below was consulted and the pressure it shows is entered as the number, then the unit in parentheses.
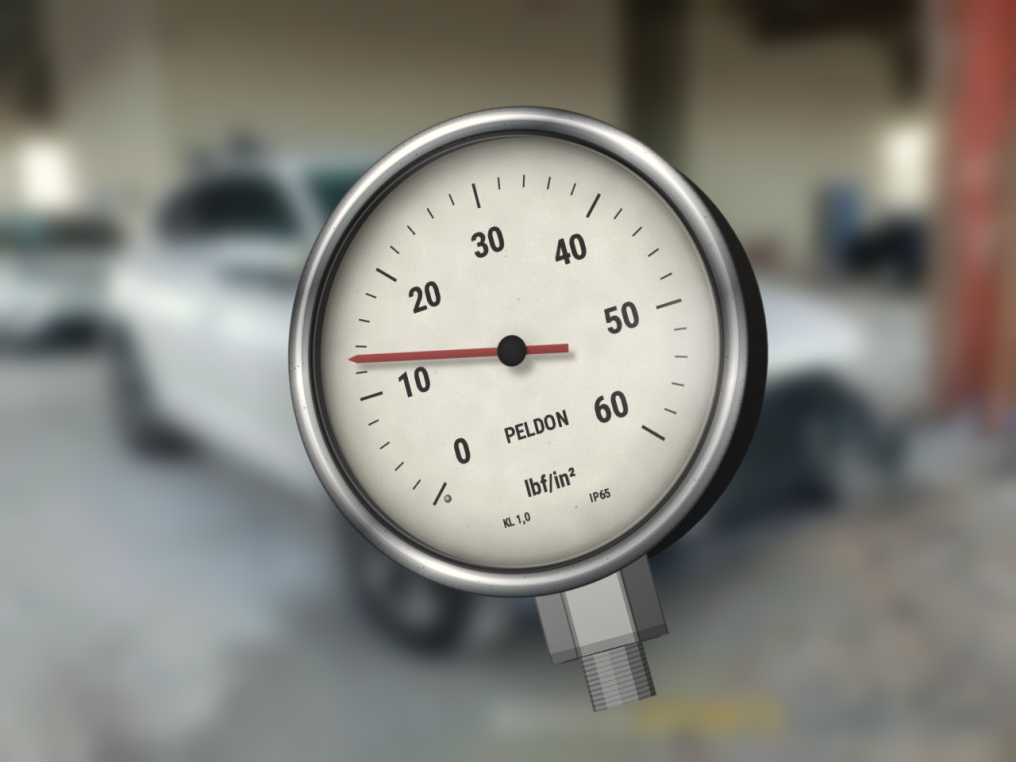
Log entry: 13 (psi)
